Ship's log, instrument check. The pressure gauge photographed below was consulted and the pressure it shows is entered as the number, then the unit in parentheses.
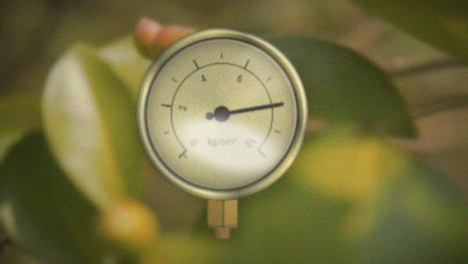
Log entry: 8 (kg/cm²)
